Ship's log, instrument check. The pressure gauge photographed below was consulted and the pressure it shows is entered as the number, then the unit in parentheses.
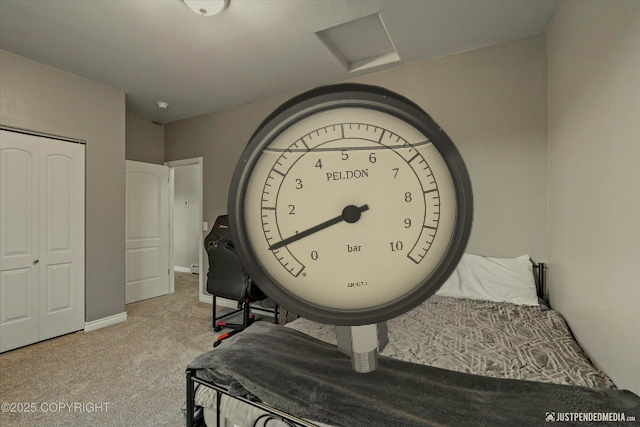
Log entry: 1 (bar)
